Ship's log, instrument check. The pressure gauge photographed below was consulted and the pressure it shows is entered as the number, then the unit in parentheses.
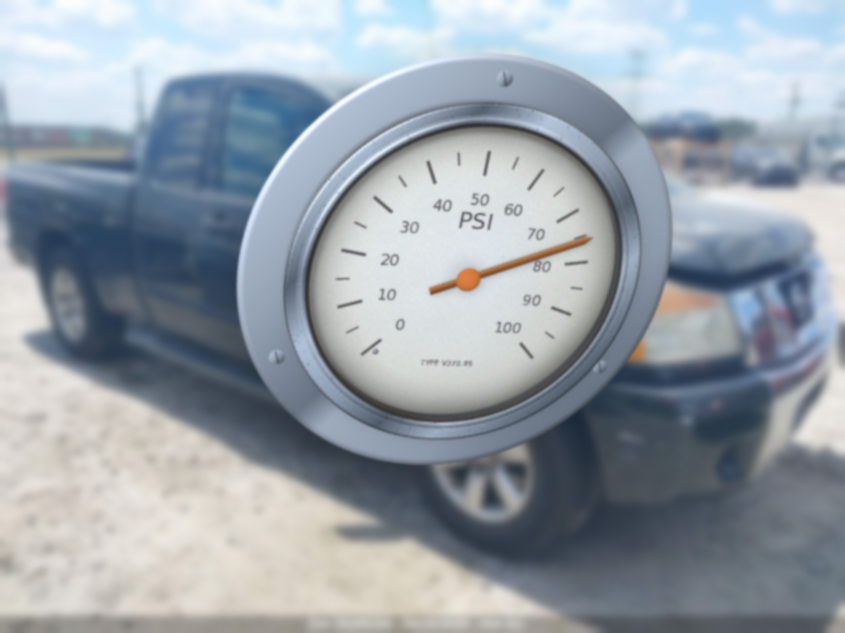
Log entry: 75 (psi)
